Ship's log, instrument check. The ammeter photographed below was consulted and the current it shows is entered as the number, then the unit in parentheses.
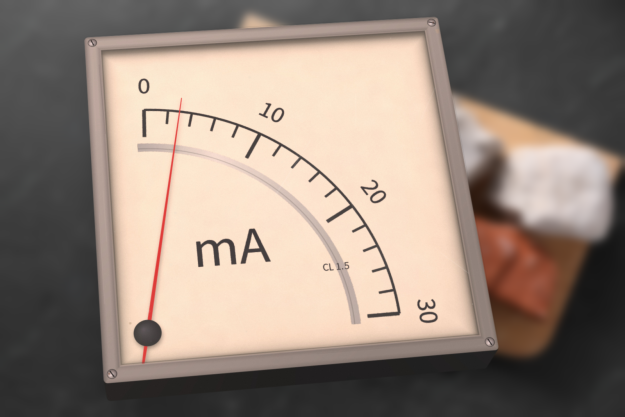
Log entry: 3 (mA)
